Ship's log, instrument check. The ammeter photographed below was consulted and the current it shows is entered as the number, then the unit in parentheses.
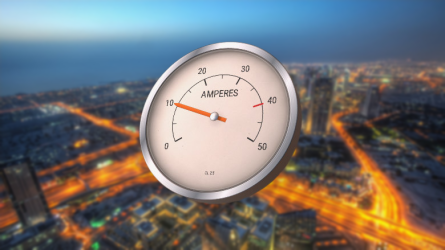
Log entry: 10 (A)
